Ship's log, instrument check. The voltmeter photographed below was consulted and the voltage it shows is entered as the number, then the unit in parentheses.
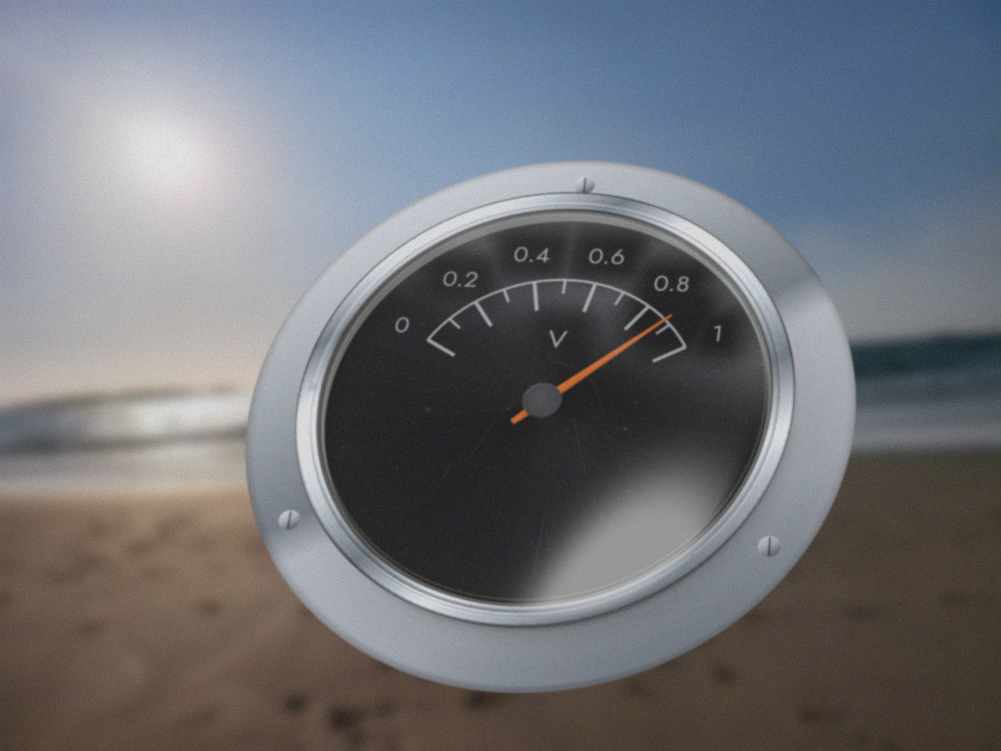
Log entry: 0.9 (V)
